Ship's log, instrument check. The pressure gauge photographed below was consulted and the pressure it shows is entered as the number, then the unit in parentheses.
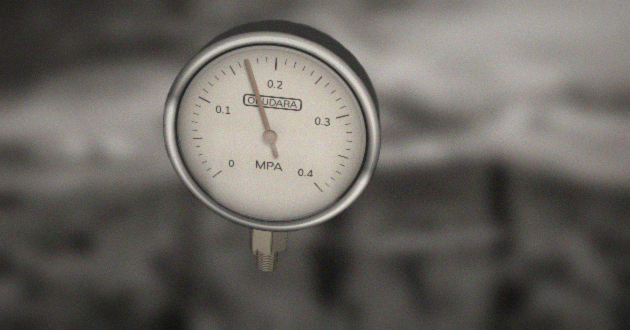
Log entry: 0.17 (MPa)
